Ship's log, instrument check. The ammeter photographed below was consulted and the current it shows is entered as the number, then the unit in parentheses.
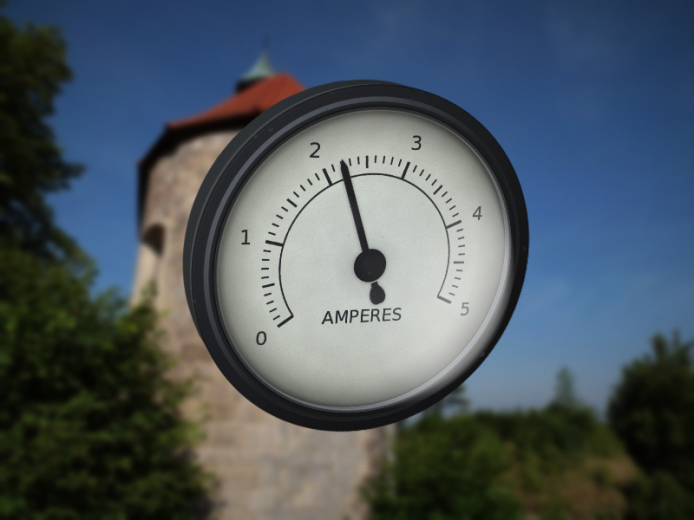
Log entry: 2.2 (A)
